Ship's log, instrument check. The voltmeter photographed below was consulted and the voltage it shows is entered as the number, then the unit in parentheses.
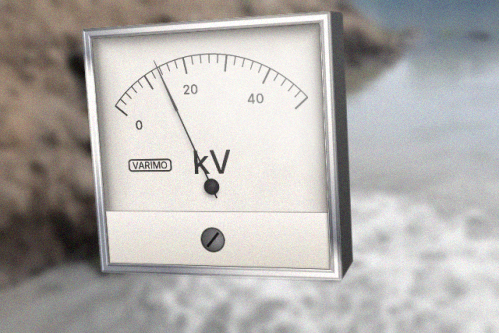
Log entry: 14 (kV)
